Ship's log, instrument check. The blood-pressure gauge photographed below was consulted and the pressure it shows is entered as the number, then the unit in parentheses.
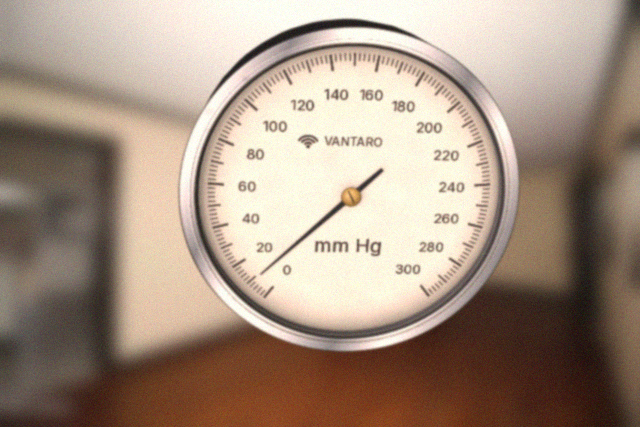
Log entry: 10 (mmHg)
